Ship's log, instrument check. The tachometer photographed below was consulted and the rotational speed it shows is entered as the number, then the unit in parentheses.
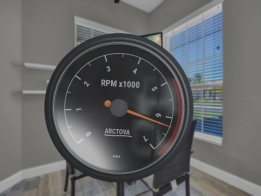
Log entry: 6250 (rpm)
